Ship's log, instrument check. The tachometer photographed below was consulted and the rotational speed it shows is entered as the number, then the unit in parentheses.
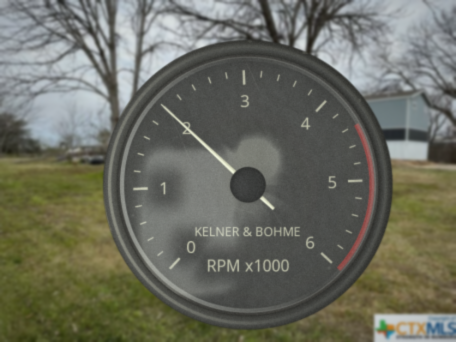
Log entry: 2000 (rpm)
